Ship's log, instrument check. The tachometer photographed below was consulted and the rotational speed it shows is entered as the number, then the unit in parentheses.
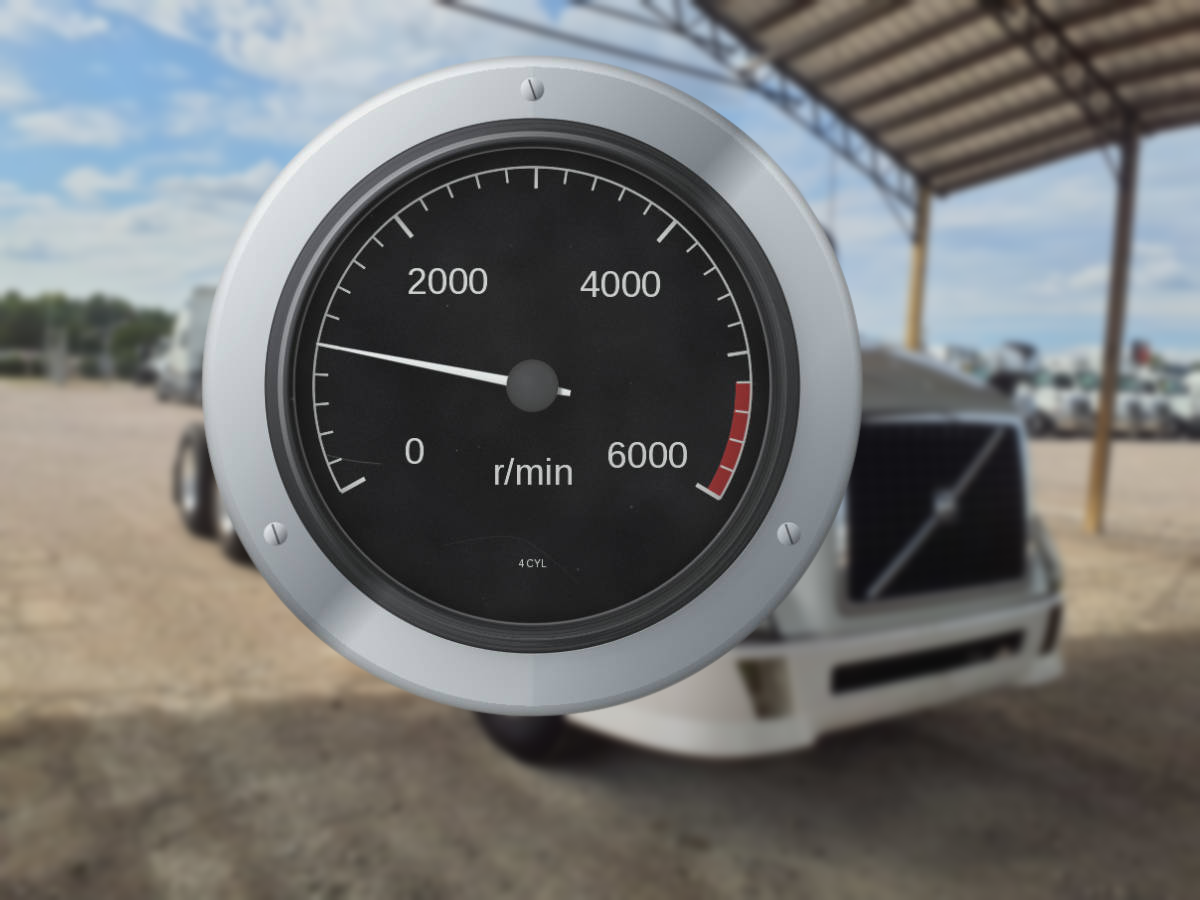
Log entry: 1000 (rpm)
